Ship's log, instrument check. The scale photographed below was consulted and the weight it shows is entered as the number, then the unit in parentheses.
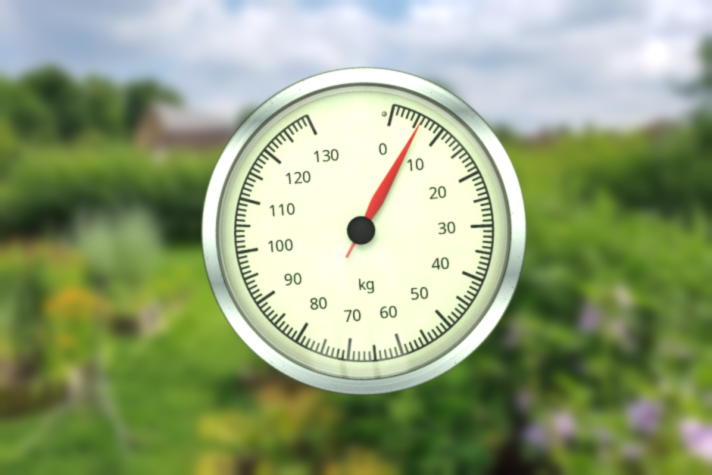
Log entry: 6 (kg)
